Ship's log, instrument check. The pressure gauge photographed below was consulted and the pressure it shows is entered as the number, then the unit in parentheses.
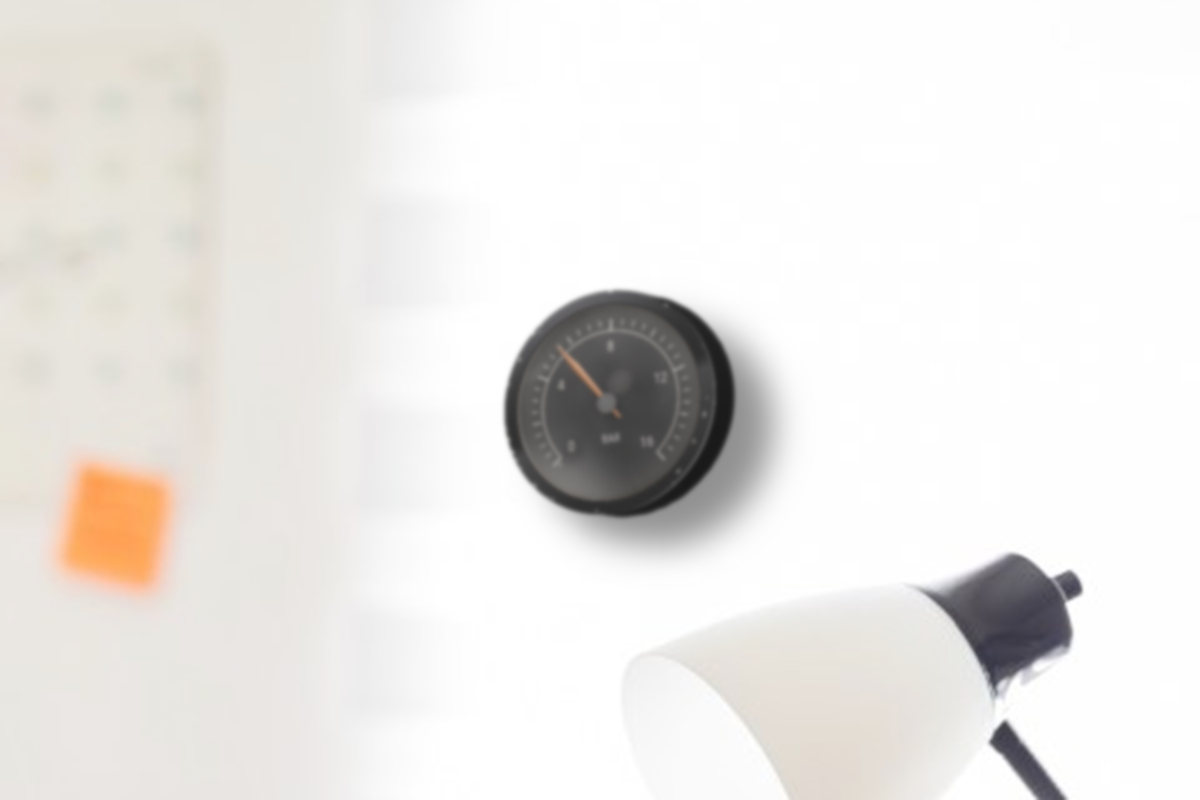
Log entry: 5.5 (bar)
